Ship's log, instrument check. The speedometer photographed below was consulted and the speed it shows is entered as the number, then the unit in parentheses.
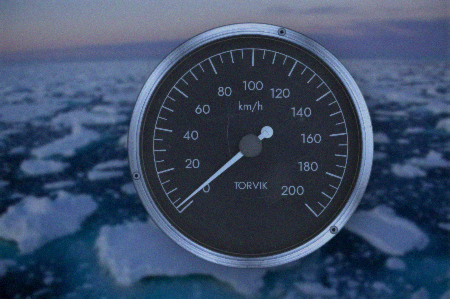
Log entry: 2.5 (km/h)
